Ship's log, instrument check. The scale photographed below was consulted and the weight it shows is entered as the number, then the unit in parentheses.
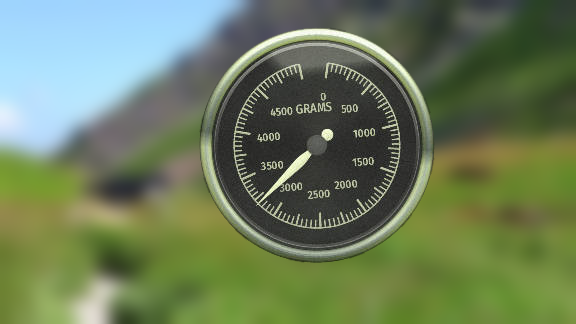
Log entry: 3200 (g)
